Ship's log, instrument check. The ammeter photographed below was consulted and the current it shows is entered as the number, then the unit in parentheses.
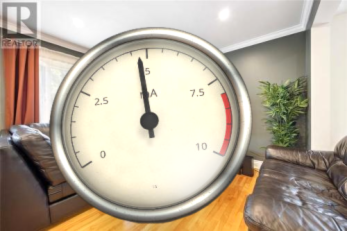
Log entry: 4.75 (mA)
